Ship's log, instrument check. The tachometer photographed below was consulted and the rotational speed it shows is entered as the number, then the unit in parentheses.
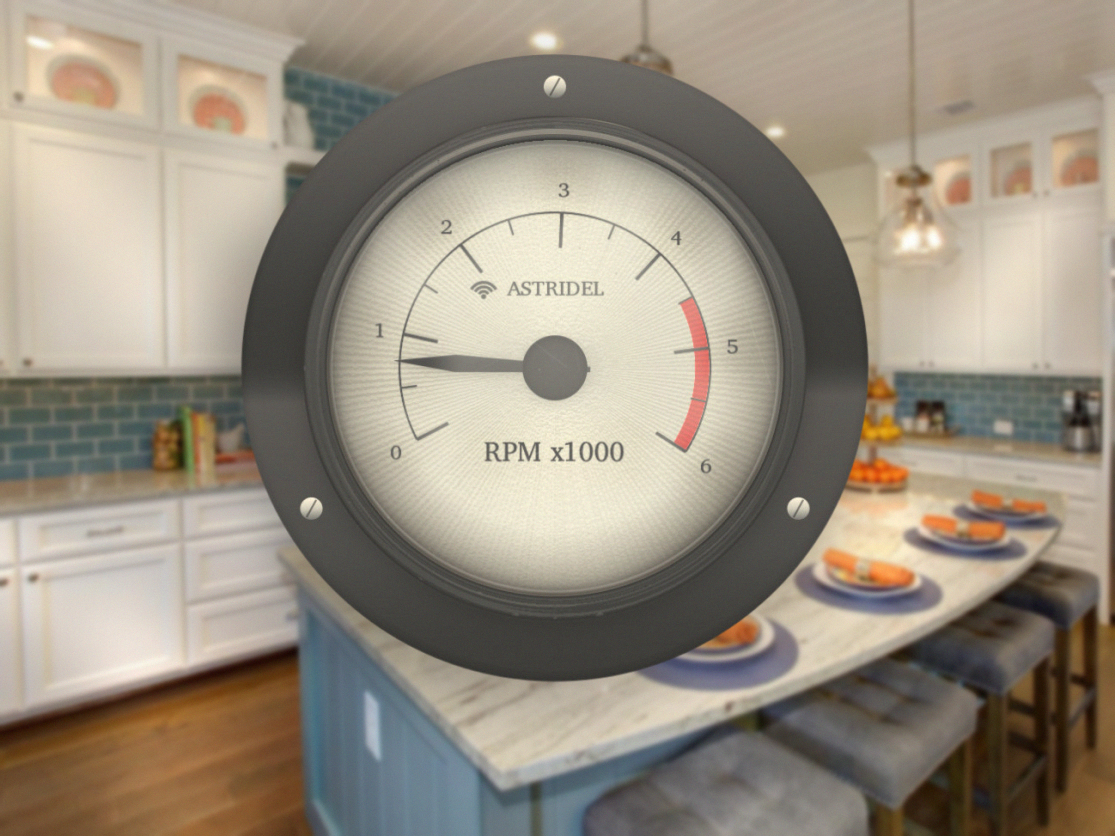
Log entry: 750 (rpm)
